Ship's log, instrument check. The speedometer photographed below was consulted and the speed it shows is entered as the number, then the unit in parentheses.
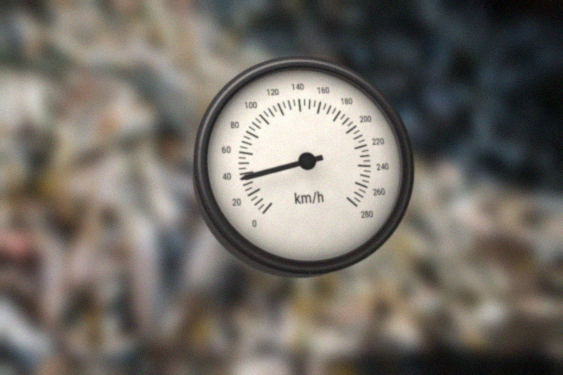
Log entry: 35 (km/h)
